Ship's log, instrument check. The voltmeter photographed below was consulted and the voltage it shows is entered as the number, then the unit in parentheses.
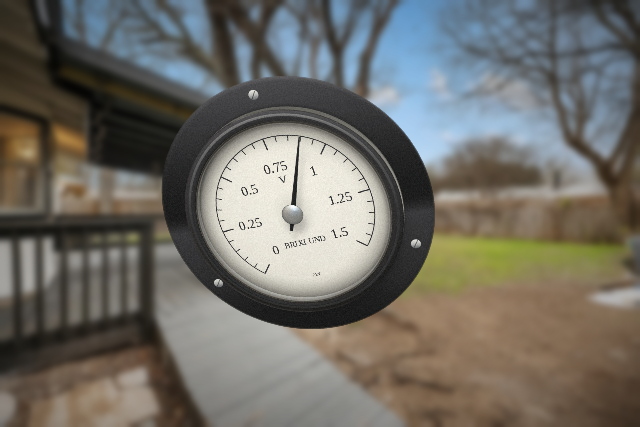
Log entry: 0.9 (V)
